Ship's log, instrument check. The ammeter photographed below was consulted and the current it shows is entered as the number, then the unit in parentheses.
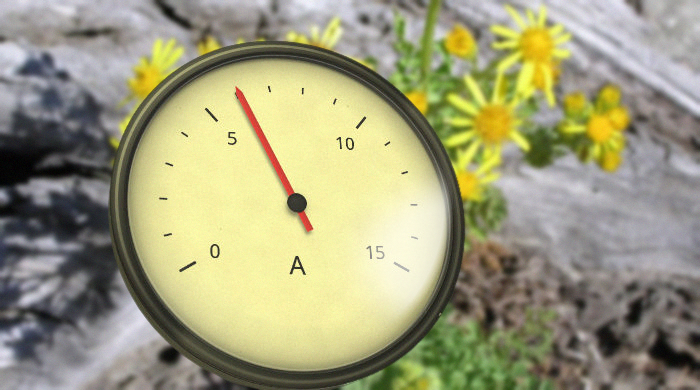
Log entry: 6 (A)
